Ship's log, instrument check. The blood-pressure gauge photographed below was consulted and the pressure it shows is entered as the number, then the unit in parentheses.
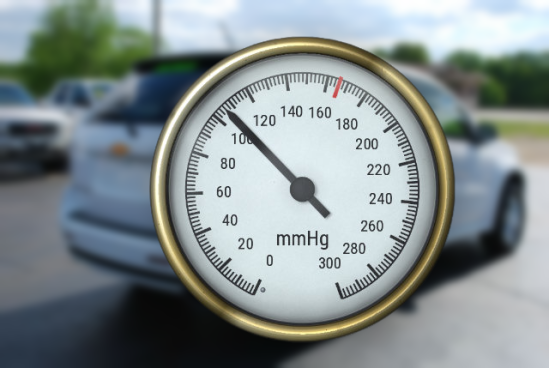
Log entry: 106 (mmHg)
